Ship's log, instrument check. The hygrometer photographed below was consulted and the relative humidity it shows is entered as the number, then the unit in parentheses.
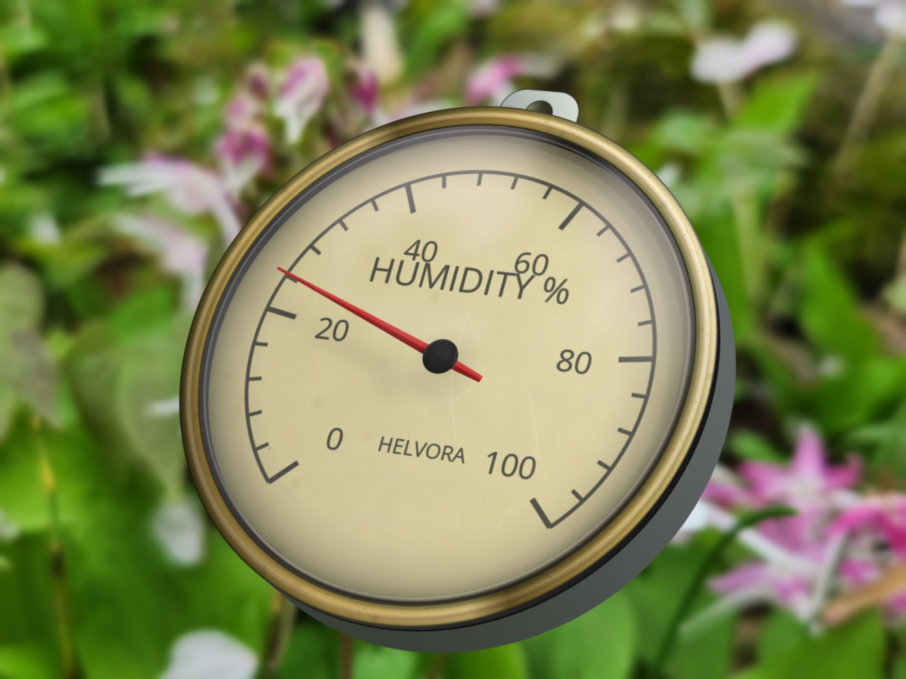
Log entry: 24 (%)
